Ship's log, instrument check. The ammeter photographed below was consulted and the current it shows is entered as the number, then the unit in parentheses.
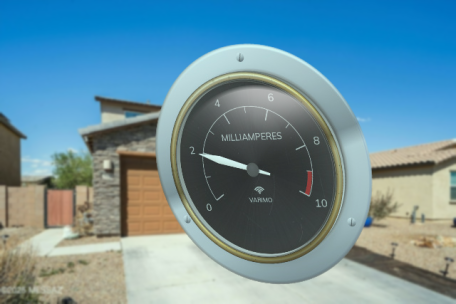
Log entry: 2 (mA)
